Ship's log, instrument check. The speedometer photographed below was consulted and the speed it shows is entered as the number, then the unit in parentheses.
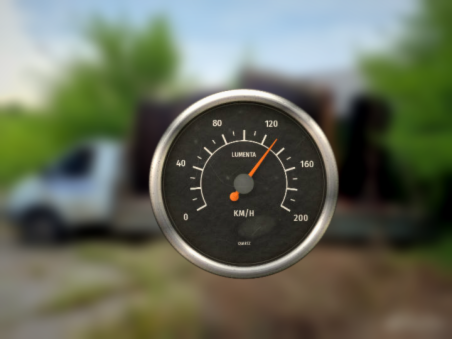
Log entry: 130 (km/h)
